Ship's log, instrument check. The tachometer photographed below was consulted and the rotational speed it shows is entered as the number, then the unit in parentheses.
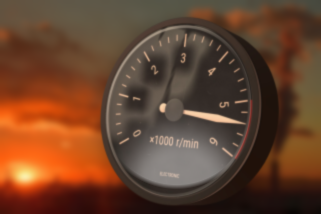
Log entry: 5400 (rpm)
